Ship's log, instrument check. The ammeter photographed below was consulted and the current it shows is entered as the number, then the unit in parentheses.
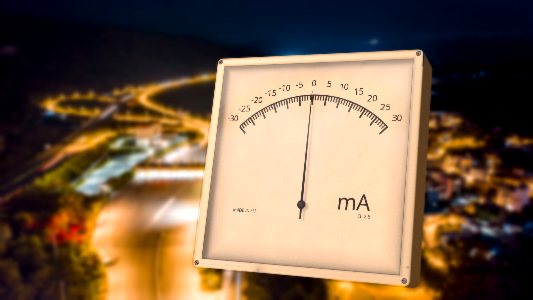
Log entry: 0 (mA)
